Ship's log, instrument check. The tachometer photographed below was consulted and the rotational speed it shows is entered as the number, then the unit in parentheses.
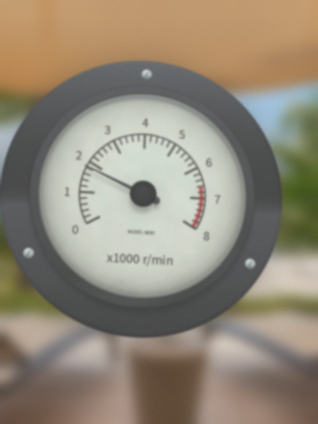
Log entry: 1800 (rpm)
